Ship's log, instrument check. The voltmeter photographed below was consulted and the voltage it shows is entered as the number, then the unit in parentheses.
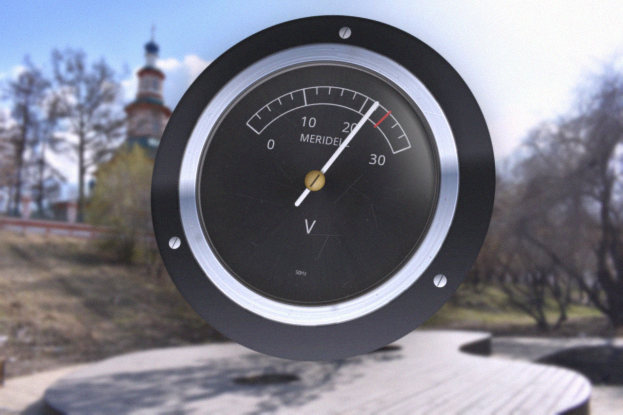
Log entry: 22 (V)
